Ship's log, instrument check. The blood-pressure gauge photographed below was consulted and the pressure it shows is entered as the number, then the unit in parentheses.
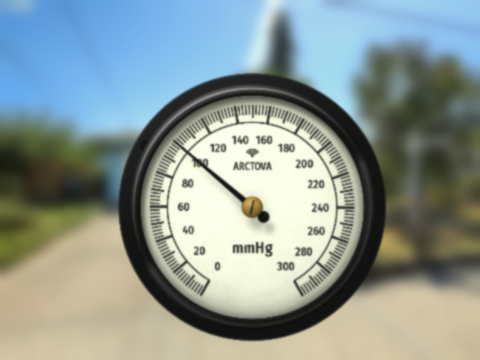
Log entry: 100 (mmHg)
